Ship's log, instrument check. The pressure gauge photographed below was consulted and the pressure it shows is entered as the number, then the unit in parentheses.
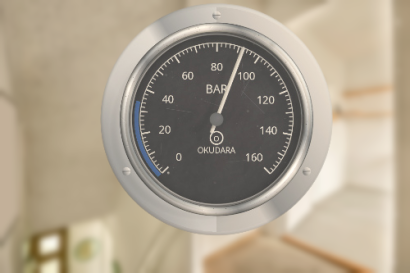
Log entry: 92 (bar)
